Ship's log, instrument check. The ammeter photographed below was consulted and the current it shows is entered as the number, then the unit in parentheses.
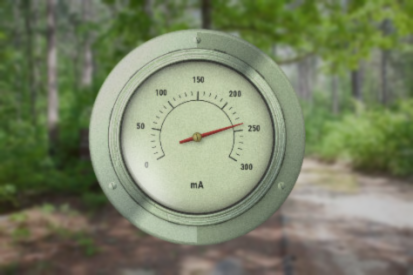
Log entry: 240 (mA)
